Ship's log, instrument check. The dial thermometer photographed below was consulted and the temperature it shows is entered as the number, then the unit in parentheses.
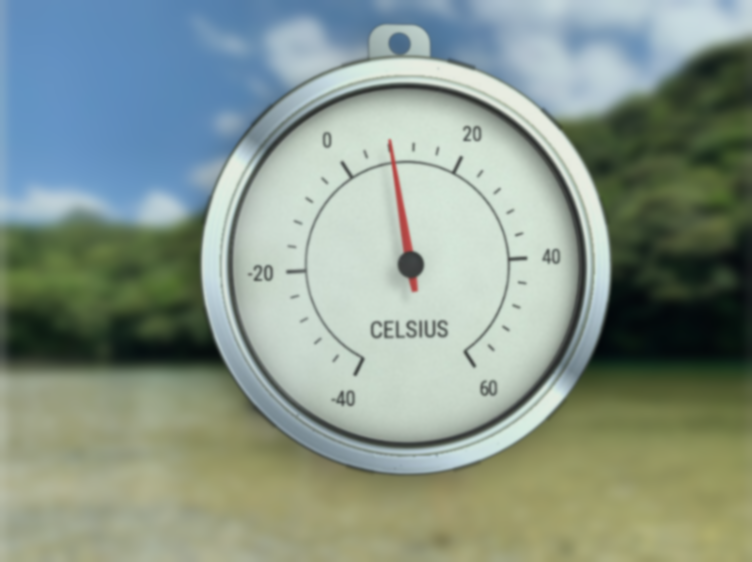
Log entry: 8 (°C)
